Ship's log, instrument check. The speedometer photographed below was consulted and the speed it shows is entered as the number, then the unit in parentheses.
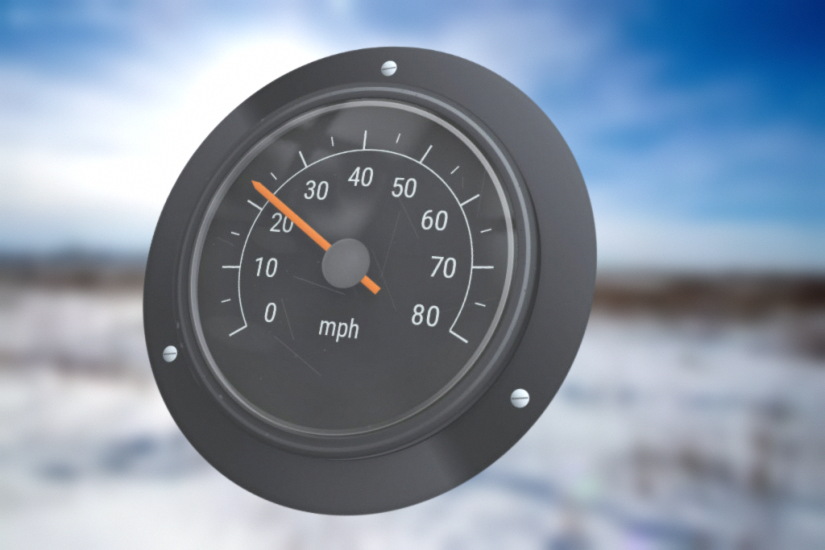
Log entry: 22.5 (mph)
